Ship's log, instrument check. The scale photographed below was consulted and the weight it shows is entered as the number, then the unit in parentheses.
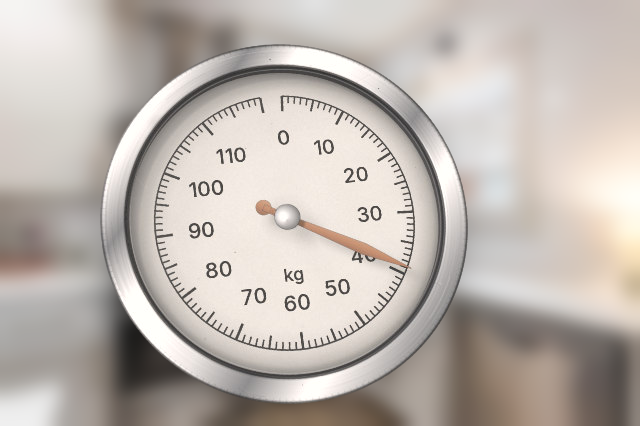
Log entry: 39 (kg)
